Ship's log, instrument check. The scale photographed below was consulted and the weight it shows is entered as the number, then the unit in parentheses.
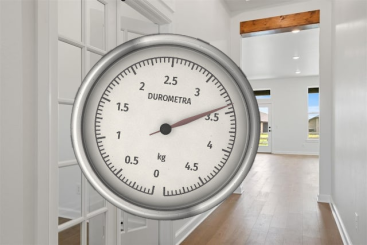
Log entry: 3.4 (kg)
